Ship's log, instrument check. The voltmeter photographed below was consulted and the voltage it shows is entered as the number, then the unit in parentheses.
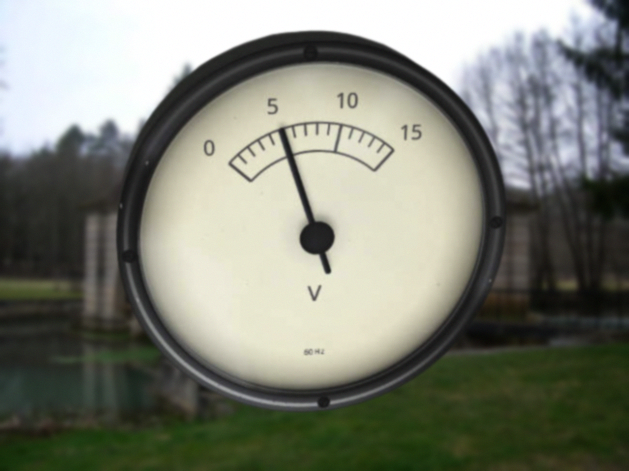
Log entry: 5 (V)
